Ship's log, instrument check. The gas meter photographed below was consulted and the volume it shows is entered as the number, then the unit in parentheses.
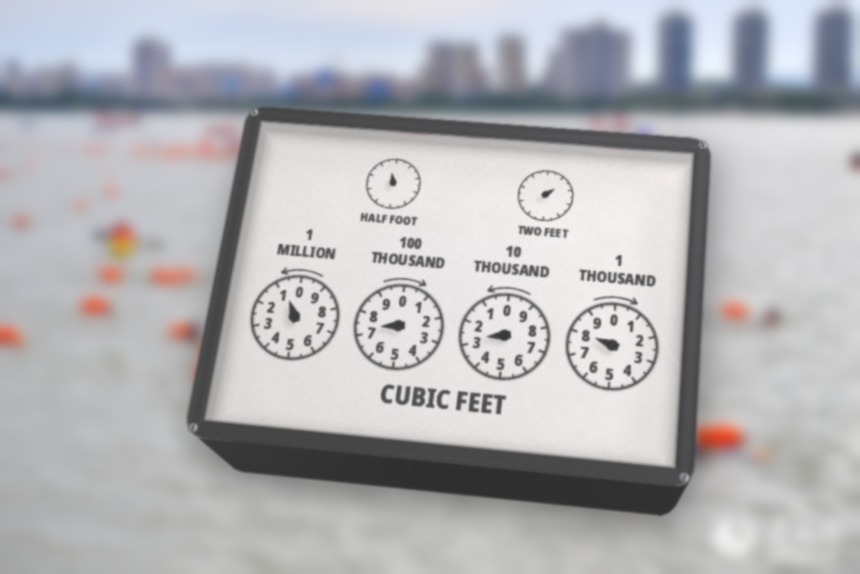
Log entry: 72800 (ft³)
